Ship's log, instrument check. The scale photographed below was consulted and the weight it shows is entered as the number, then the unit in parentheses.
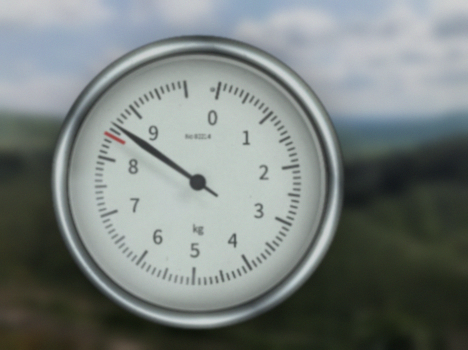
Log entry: 8.6 (kg)
